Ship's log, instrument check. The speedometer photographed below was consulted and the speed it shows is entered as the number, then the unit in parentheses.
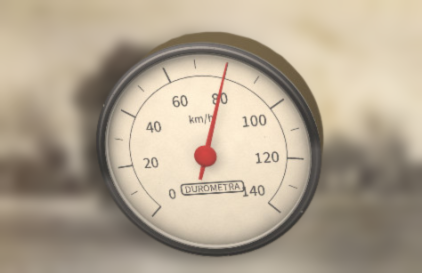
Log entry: 80 (km/h)
